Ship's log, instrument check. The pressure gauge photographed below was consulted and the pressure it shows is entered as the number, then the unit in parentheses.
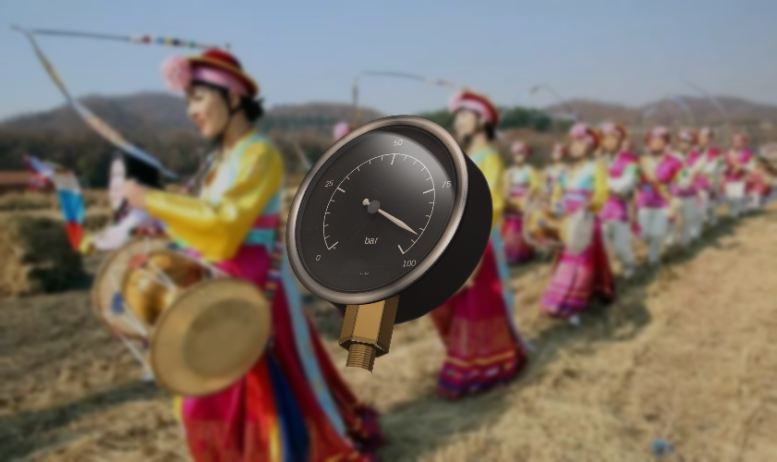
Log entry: 92.5 (bar)
